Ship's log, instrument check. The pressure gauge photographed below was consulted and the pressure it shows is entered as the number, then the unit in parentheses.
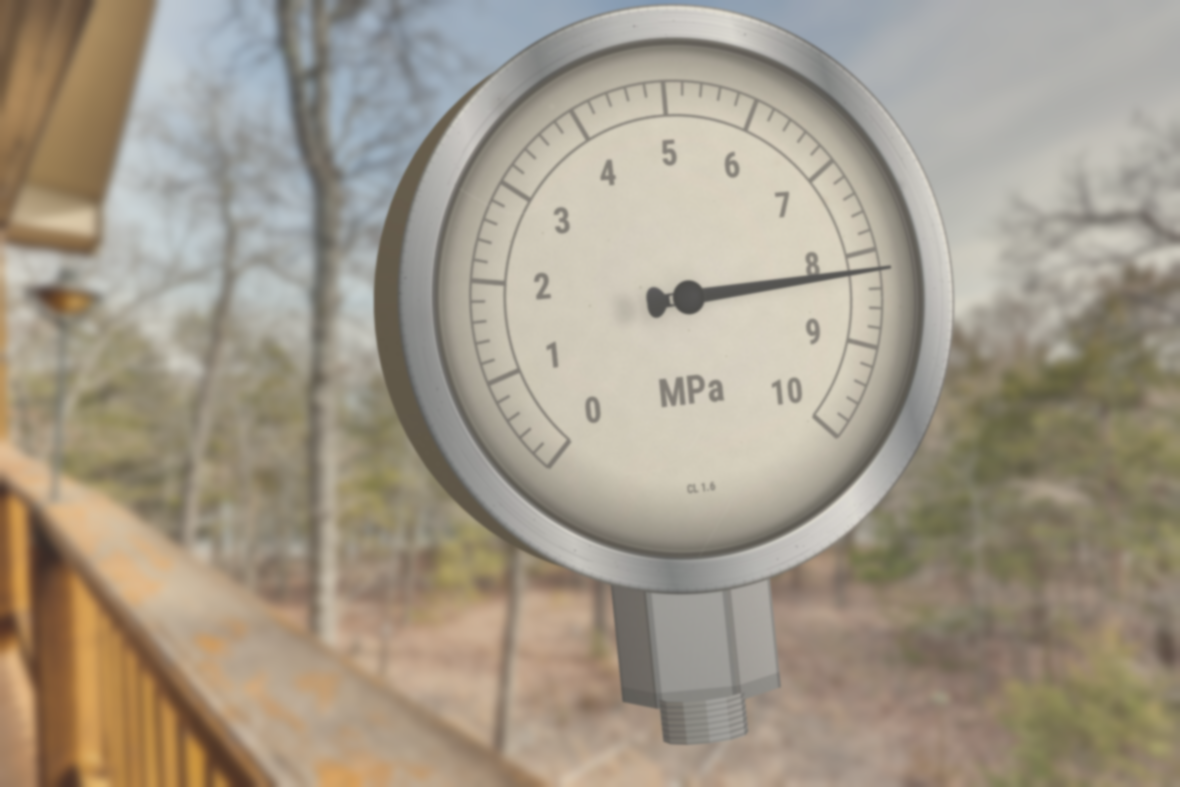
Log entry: 8.2 (MPa)
